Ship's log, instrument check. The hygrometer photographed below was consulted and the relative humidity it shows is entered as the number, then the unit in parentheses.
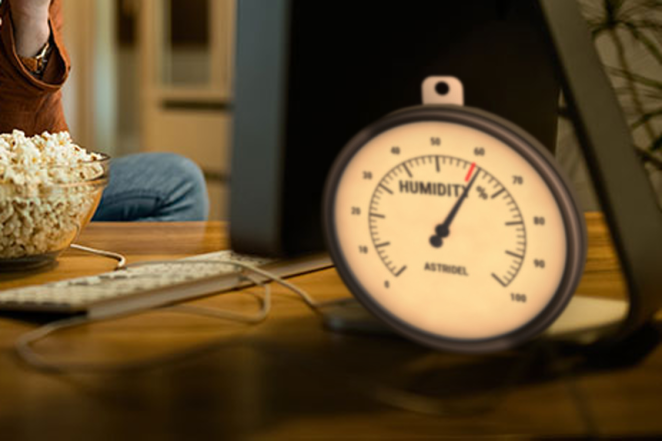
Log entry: 62 (%)
